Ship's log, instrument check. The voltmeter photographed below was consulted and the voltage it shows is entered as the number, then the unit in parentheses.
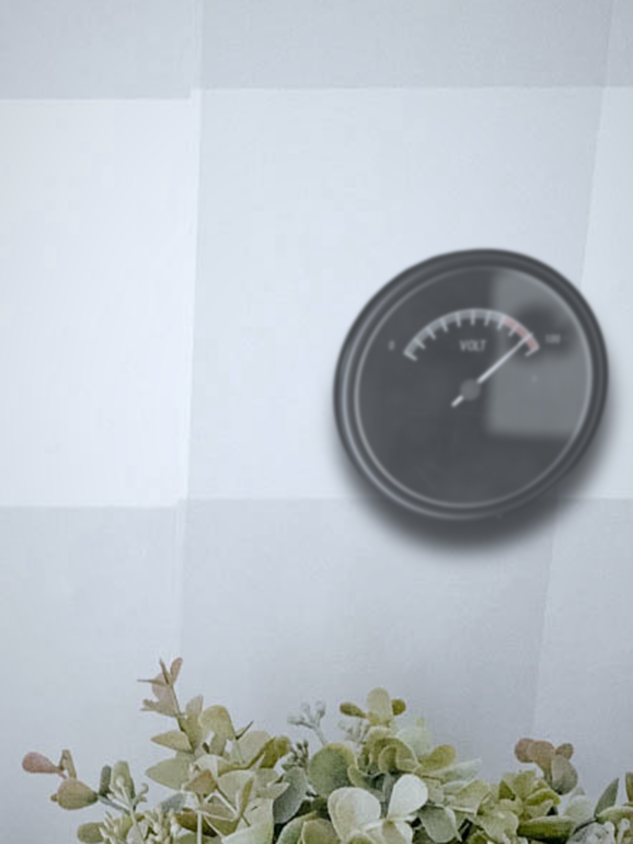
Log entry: 90 (V)
